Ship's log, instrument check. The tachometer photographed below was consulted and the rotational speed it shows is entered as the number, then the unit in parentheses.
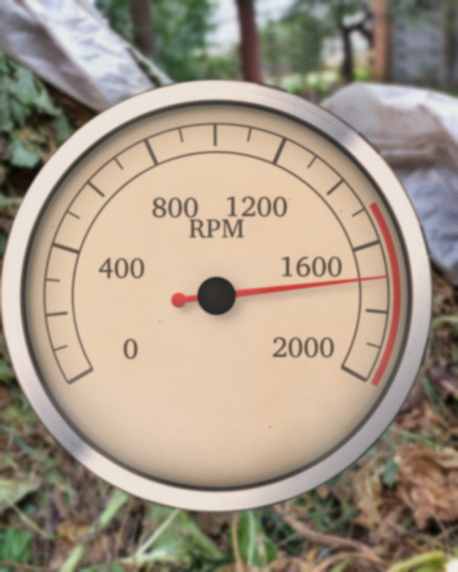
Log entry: 1700 (rpm)
